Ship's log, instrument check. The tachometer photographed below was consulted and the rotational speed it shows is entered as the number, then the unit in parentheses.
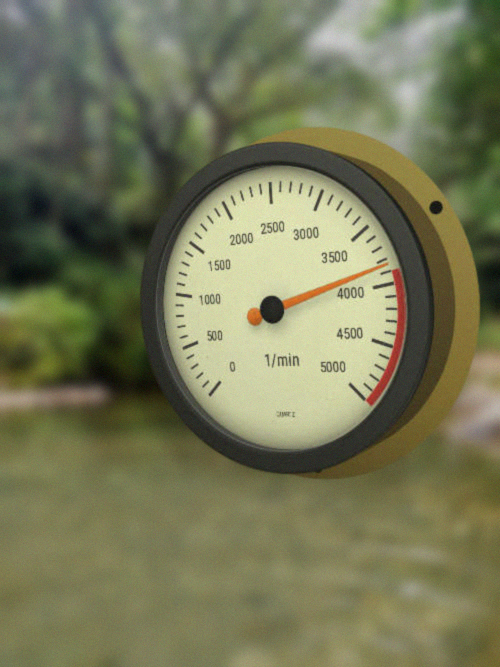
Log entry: 3850 (rpm)
